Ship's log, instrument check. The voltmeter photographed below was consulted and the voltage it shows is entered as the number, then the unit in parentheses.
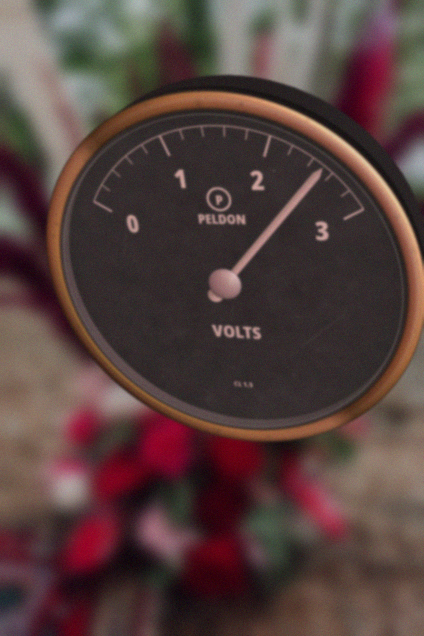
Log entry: 2.5 (V)
